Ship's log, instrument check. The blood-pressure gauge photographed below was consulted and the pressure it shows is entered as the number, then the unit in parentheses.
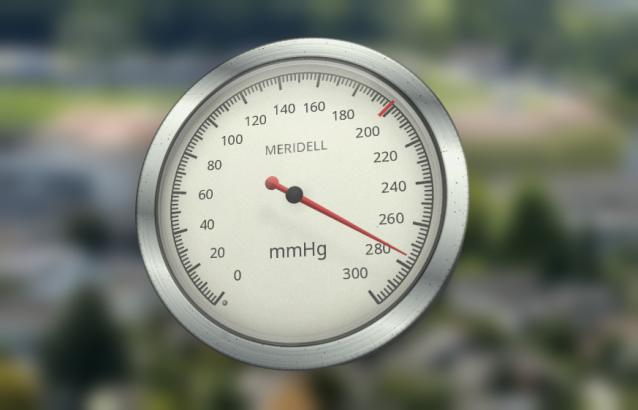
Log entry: 276 (mmHg)
